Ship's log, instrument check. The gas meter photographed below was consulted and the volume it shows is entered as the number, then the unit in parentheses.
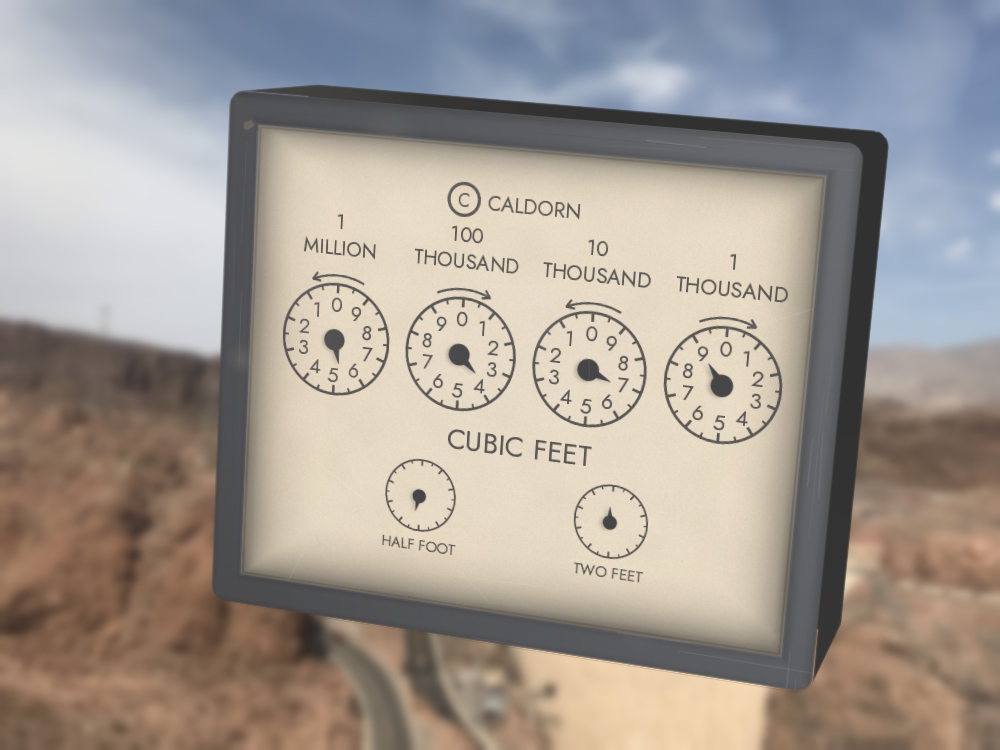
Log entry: 536900 (ft³)
